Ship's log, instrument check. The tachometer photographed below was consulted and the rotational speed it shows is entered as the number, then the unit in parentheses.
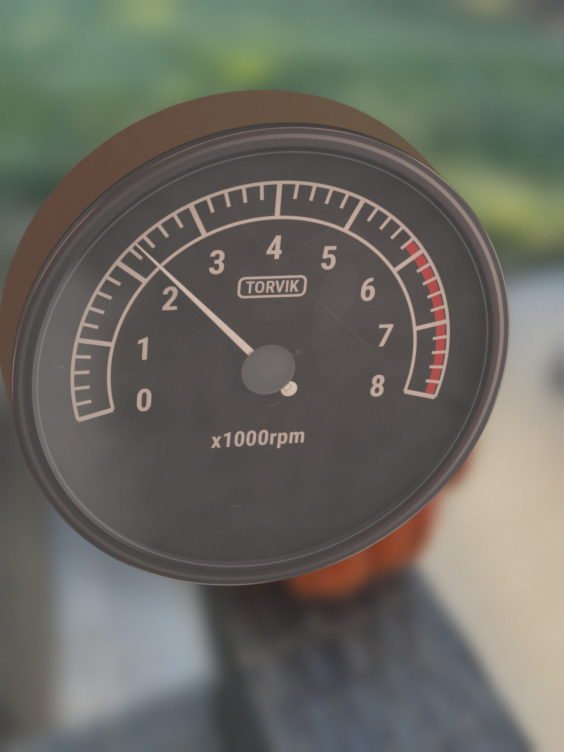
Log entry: 2300 (rpm)
